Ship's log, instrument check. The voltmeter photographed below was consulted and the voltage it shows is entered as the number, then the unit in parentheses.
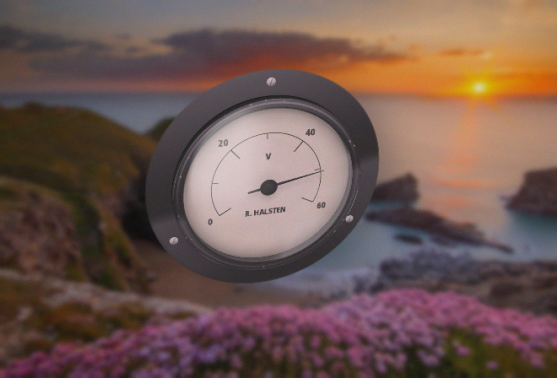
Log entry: 50 (V)
